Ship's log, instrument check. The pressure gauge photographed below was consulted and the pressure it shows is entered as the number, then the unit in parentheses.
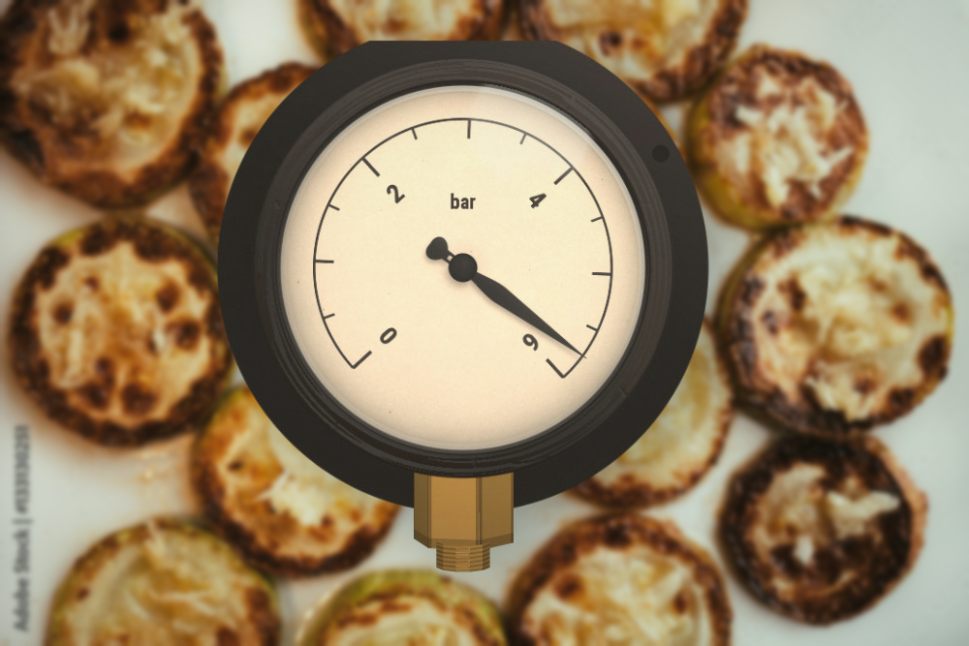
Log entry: 5.75 (bar)
